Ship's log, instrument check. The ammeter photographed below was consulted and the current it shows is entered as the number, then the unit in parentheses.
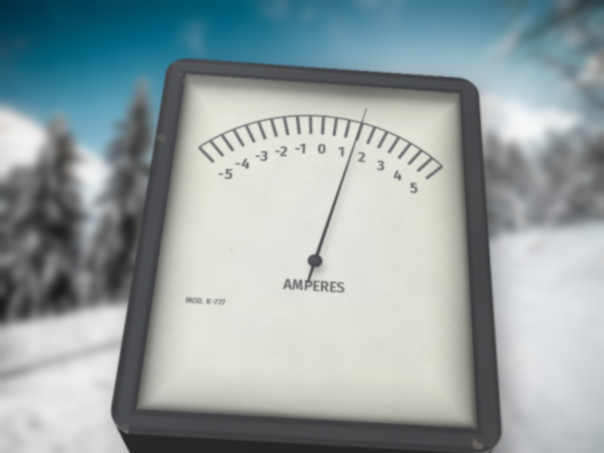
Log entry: 1.5 (A)
